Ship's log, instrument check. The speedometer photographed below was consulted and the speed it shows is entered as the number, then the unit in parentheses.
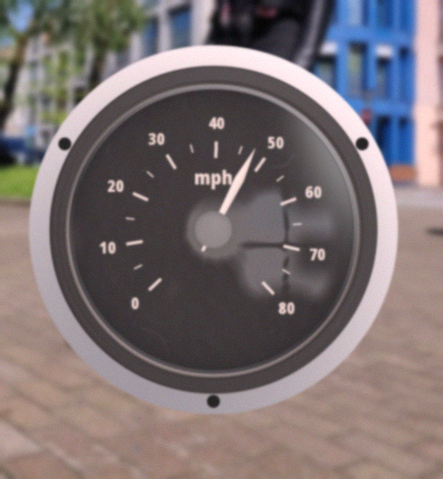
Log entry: 47.5 (mph)
